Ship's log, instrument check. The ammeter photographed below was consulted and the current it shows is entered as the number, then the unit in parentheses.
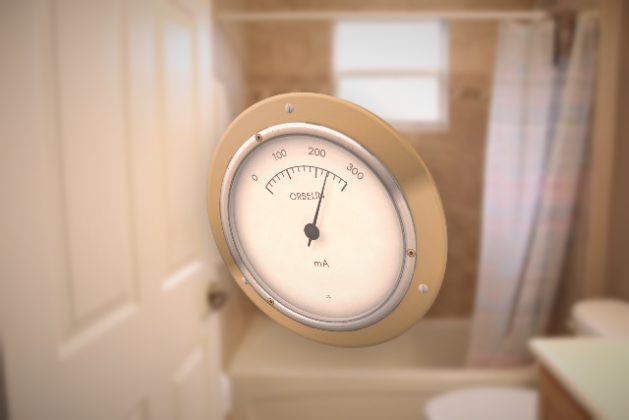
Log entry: 240 (mA)
